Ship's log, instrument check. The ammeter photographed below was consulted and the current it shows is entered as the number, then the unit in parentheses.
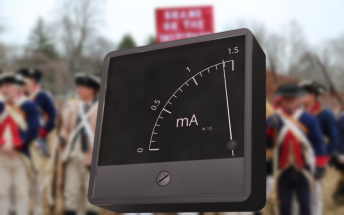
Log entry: 1.4 (mA)
